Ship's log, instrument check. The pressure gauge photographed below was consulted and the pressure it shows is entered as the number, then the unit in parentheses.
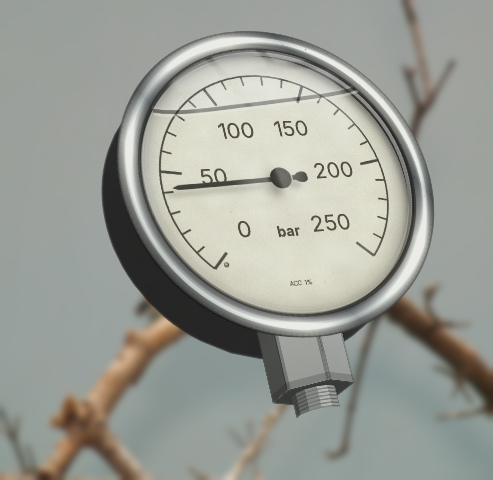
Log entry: 40 (bar)
